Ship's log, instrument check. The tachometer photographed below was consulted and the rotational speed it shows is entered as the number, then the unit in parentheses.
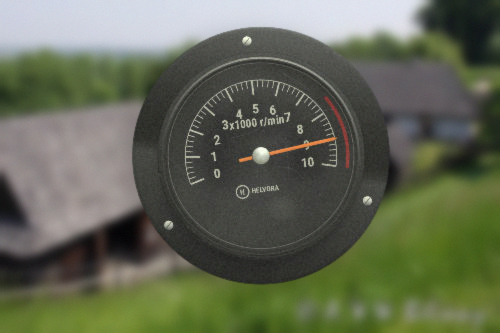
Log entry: 9000 (rpm)
